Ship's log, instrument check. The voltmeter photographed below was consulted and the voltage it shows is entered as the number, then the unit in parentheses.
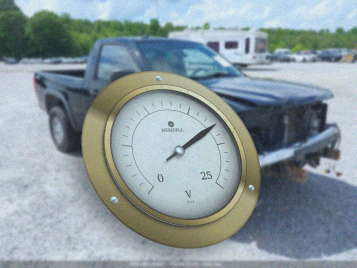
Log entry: 18 (V)
